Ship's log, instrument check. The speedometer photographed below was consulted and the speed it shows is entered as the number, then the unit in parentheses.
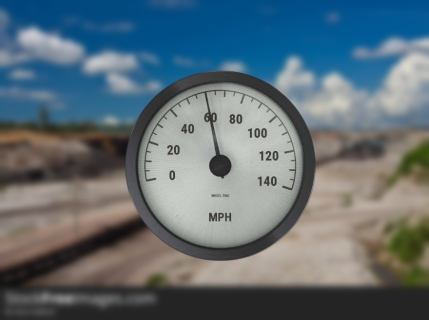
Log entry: 60 (mph)
